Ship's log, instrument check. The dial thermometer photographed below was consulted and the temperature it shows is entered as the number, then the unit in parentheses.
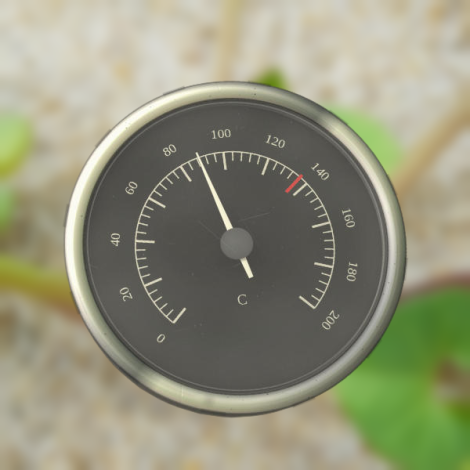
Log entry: 88 (°C)
